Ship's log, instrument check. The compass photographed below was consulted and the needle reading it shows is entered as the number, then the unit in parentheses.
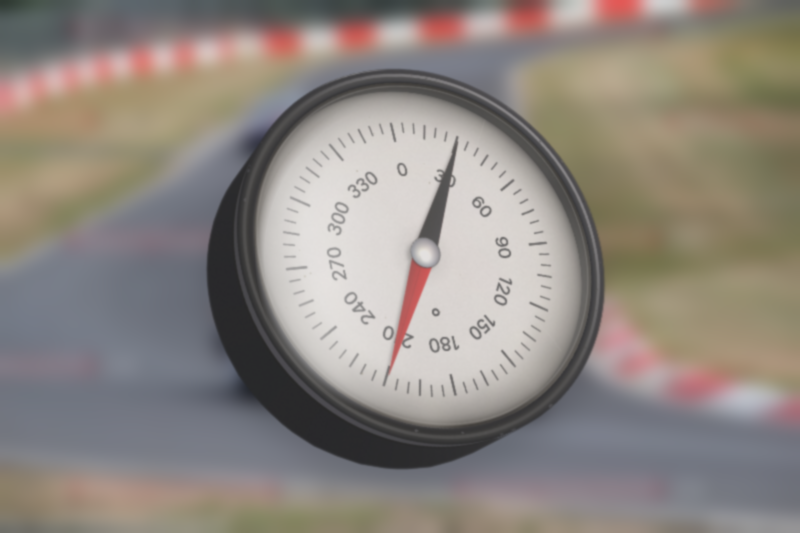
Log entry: 210 (°)
